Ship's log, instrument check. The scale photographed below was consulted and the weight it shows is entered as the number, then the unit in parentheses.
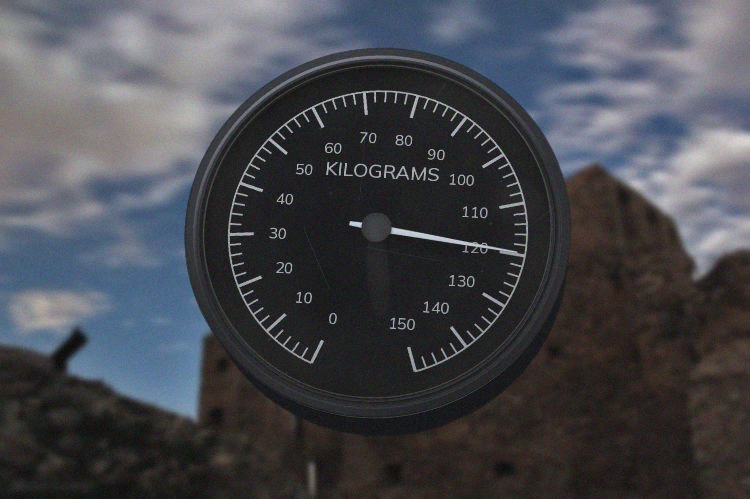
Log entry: 120 (kg)
